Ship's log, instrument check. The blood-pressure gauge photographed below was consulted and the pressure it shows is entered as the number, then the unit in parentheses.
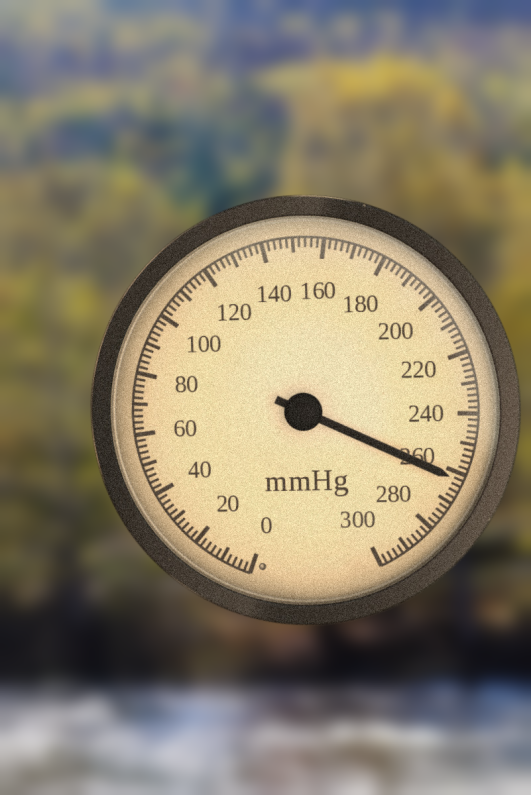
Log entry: 262 (mmHg)
